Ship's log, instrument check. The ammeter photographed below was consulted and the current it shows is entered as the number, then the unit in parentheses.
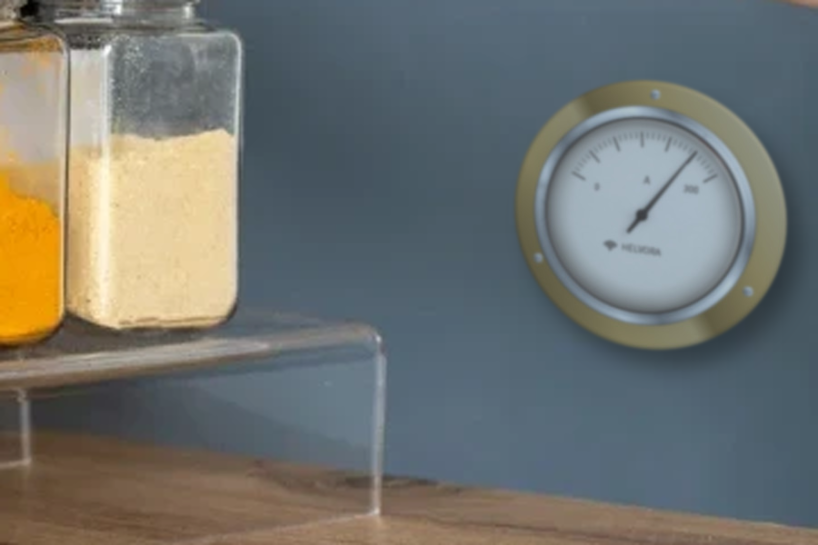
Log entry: 250 (A)
